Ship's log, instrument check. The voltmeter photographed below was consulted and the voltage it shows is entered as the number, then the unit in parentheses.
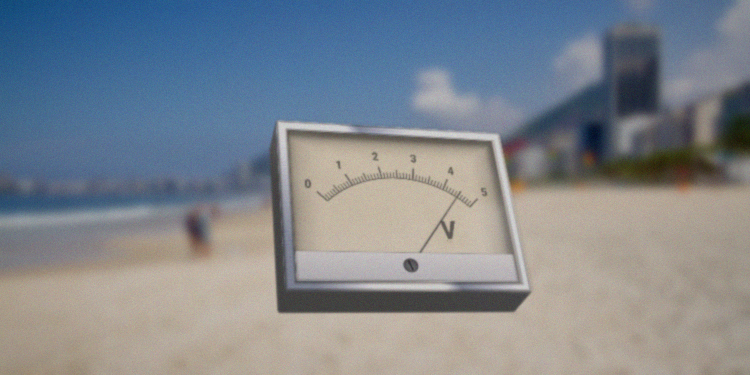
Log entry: 4.5 (V)
